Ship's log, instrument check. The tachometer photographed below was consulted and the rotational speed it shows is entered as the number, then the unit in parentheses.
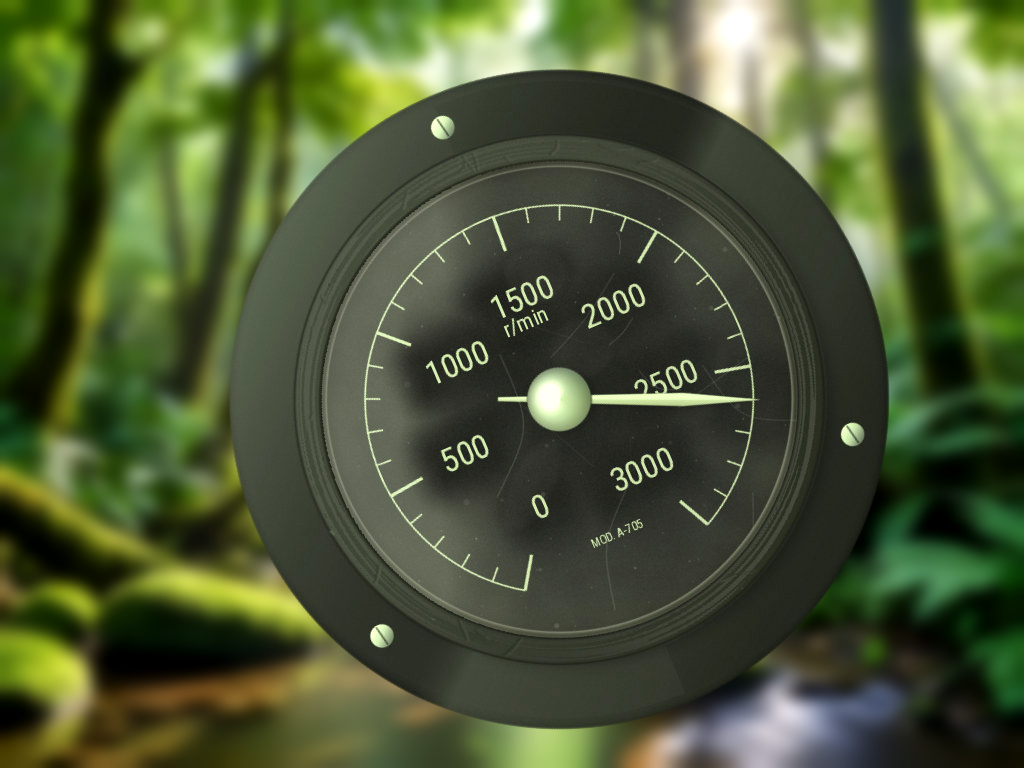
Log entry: 2600 (rpm)
